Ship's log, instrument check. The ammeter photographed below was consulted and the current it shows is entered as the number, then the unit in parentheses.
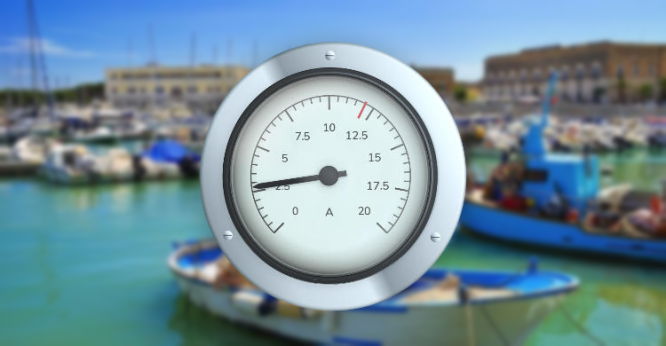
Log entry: 2.75 (A)
